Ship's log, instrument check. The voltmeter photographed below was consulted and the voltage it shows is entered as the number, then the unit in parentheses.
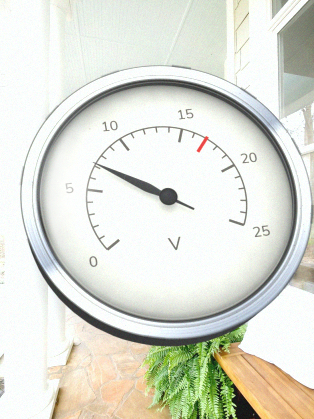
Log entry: 7 (V)
